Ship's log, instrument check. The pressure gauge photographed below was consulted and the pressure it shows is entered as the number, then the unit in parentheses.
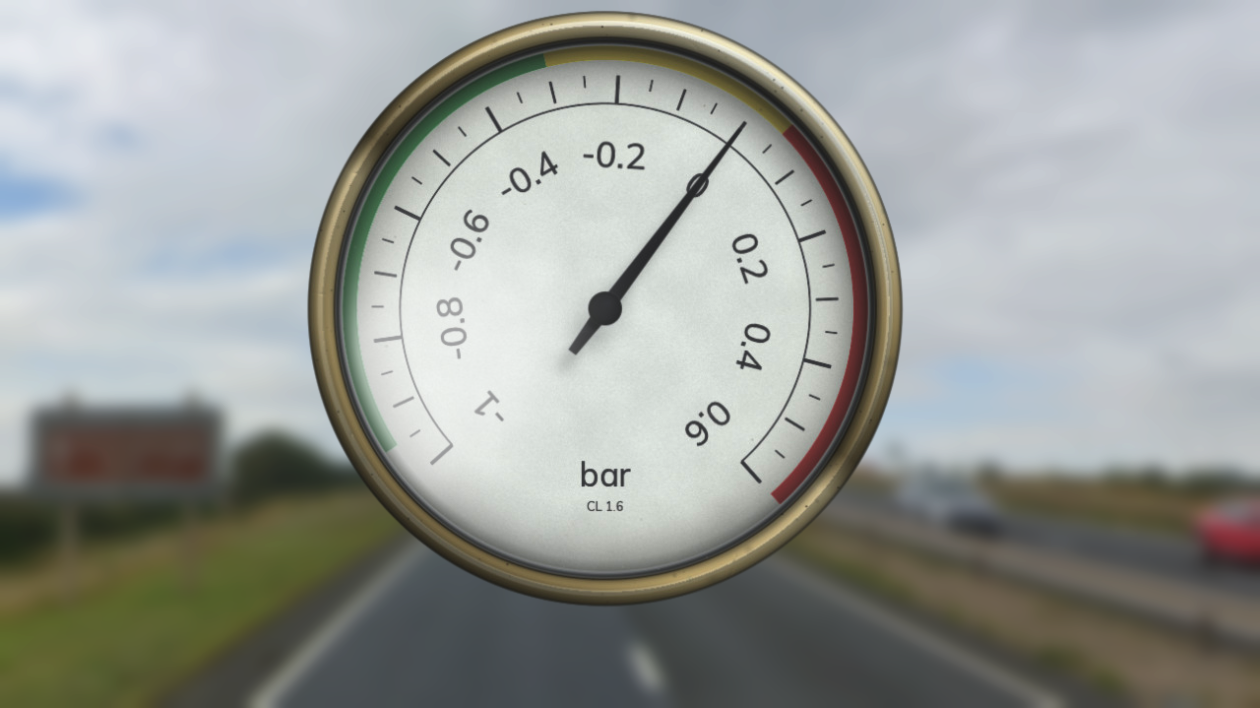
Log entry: 0 (bar)
